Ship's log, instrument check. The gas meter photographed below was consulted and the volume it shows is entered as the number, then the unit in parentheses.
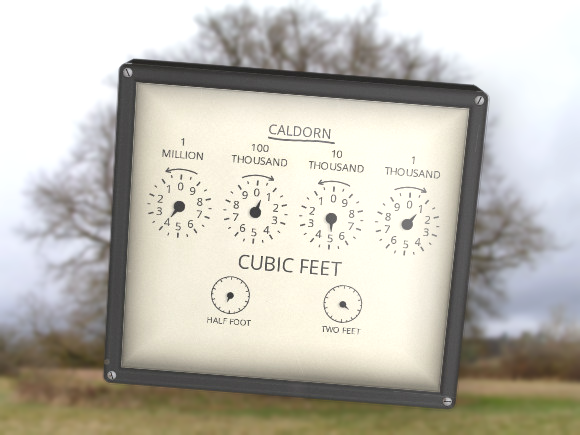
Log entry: 405100 (ft³)
